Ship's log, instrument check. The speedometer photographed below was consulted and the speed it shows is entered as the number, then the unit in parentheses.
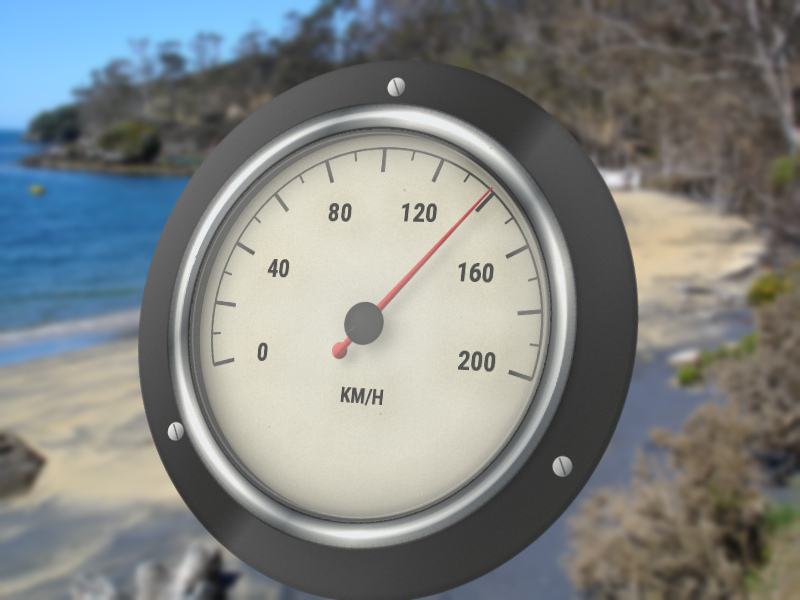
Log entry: 140 (km/h)
